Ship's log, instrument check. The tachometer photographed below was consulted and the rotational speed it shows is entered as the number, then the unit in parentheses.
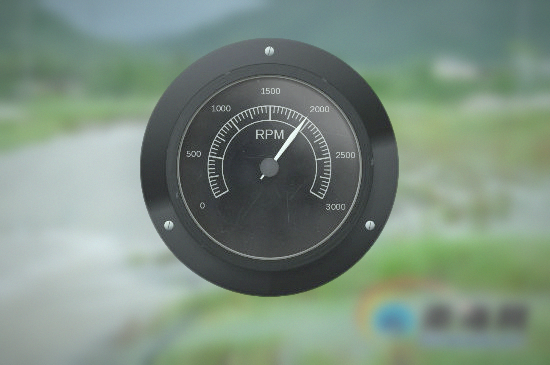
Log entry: 1950 (rpm)
